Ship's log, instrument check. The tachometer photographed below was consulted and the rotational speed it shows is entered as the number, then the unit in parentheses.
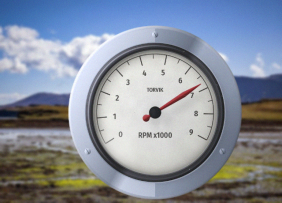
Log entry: 6750 (rpm)
